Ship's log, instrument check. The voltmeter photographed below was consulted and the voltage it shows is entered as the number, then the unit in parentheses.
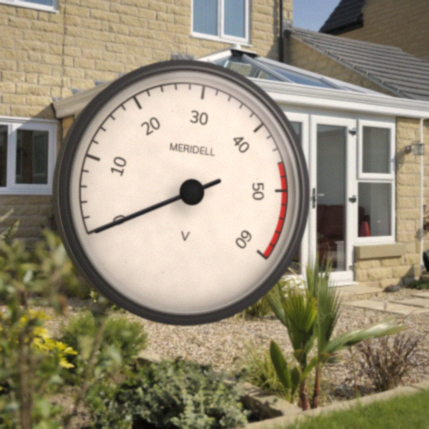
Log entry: 0 (V)
